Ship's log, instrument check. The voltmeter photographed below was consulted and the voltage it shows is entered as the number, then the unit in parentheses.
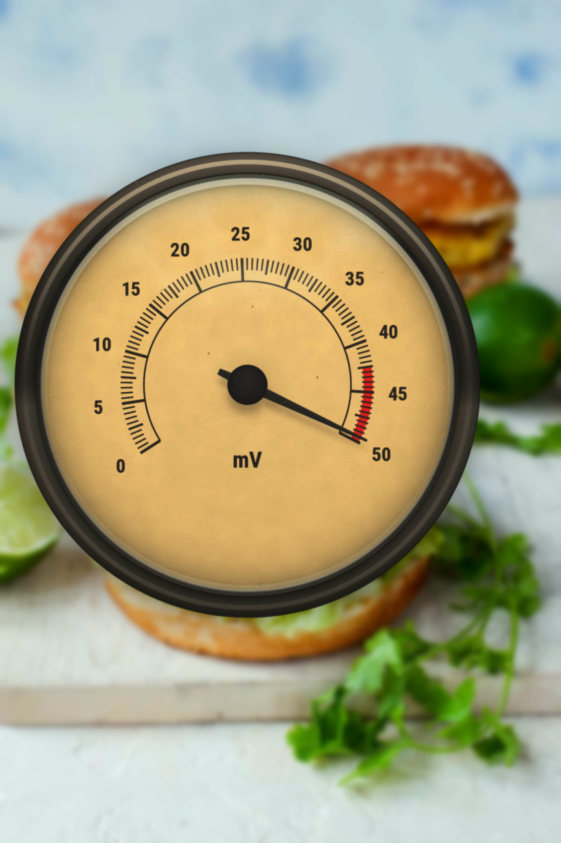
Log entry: 49.5 (mV)
